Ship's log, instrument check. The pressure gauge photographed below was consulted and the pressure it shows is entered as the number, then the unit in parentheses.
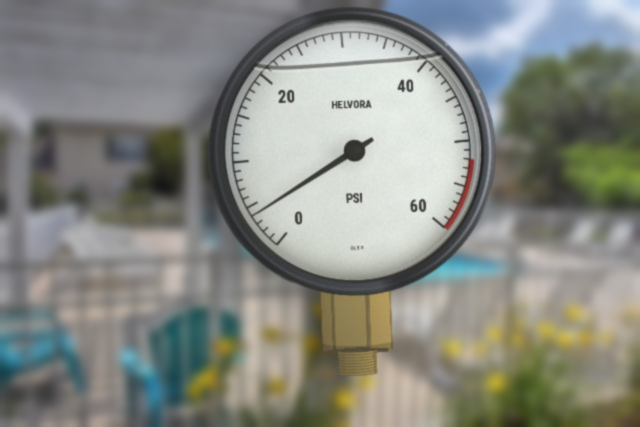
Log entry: 4 (psi)
